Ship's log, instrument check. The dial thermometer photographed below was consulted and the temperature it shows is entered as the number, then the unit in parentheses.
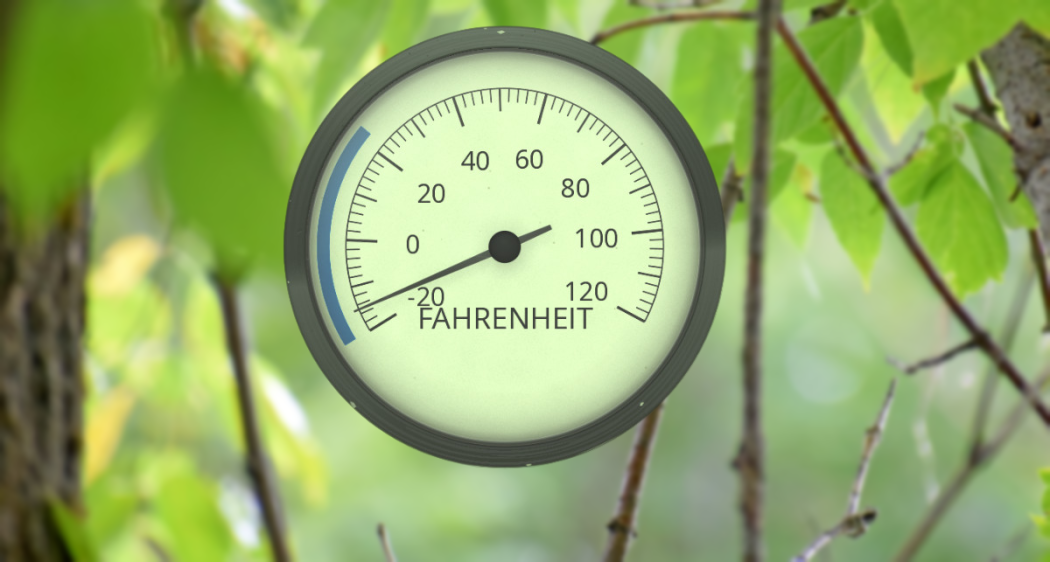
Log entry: -15 (°F)
